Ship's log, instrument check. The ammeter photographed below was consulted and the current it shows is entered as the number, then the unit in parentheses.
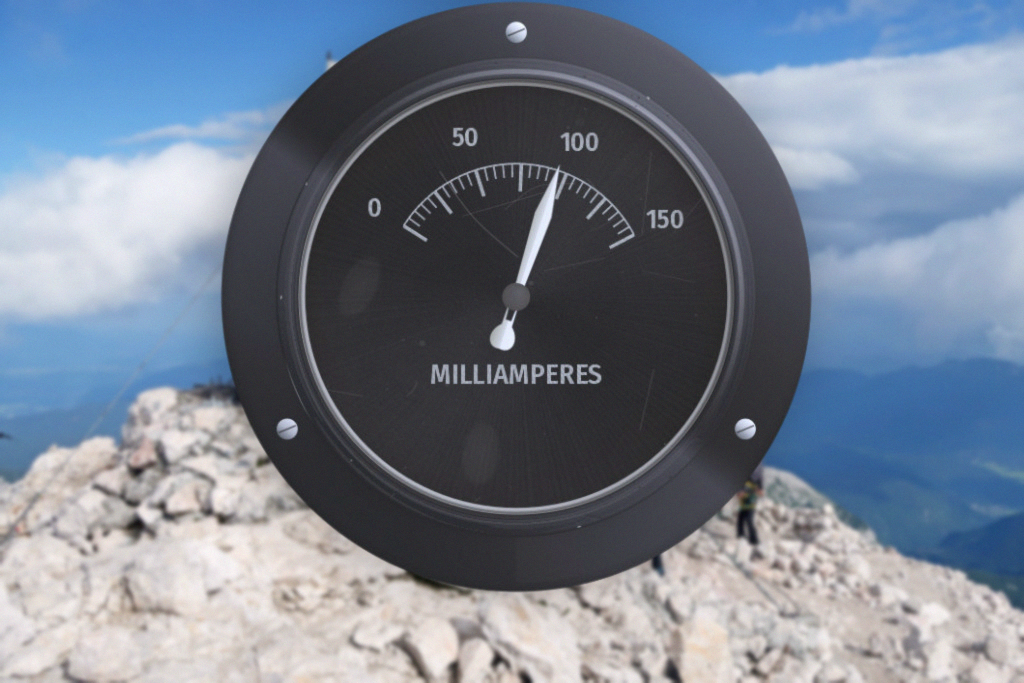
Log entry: 95 (mA)
